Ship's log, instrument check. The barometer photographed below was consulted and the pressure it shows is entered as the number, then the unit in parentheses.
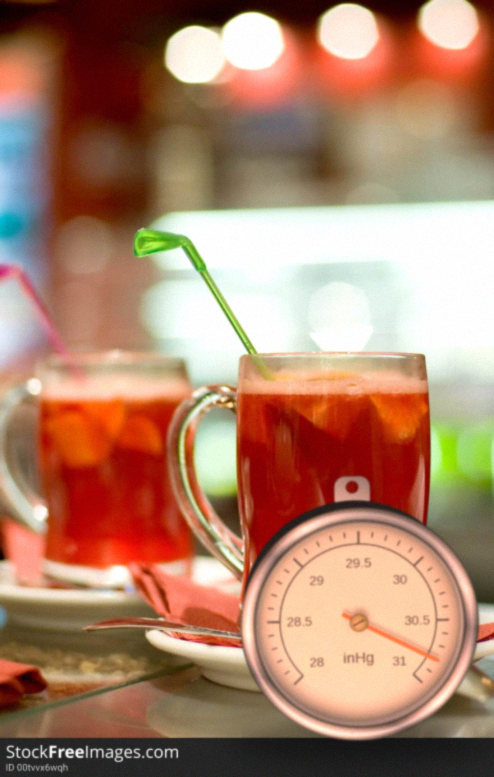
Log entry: 30.8 (inHg)
